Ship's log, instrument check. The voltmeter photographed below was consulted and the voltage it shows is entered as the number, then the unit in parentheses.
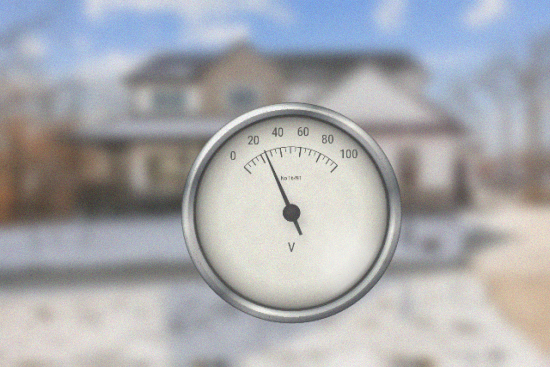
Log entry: 25 (V)
